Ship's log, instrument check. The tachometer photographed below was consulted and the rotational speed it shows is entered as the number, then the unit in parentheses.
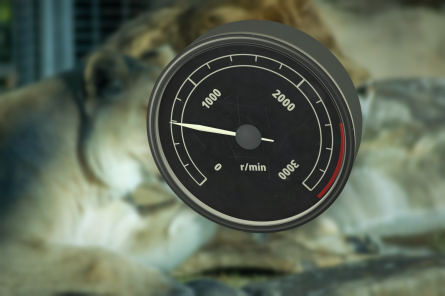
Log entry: 600 (rpm)
